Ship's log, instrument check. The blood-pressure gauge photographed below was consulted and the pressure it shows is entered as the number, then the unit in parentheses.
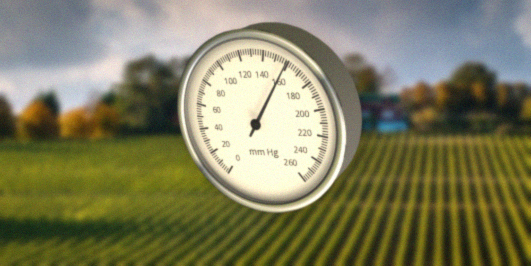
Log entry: 160 (mmHg)
